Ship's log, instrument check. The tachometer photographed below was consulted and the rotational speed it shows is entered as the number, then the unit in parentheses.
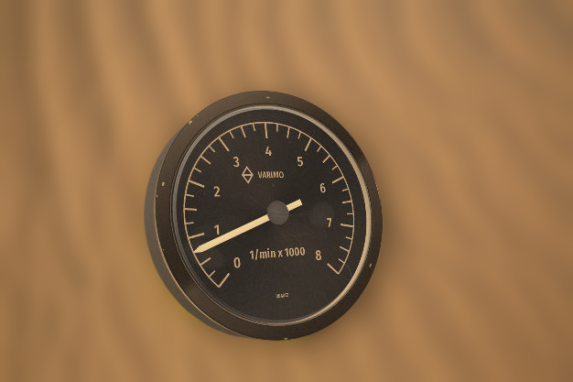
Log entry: 750 (rpm)
